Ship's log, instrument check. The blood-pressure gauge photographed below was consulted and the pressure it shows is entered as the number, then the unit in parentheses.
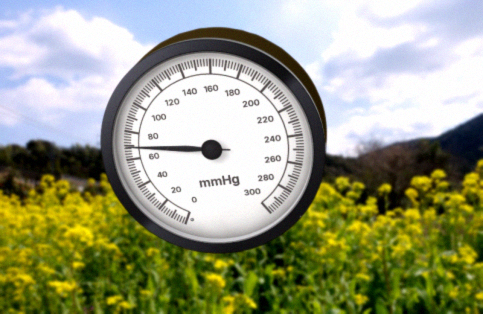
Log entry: 70 (mmHg)
